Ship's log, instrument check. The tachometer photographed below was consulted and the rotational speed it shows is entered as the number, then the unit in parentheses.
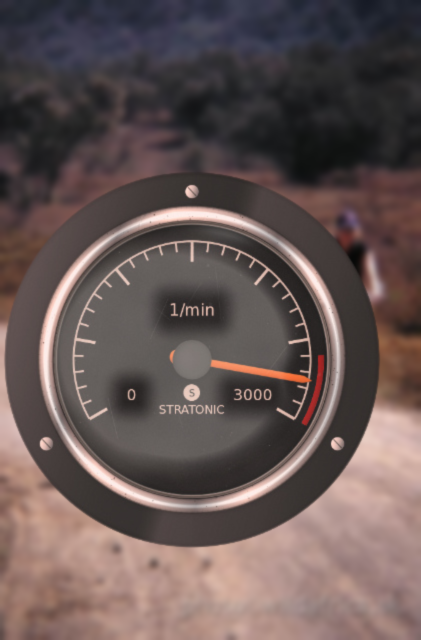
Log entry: 2750 (rpm)
